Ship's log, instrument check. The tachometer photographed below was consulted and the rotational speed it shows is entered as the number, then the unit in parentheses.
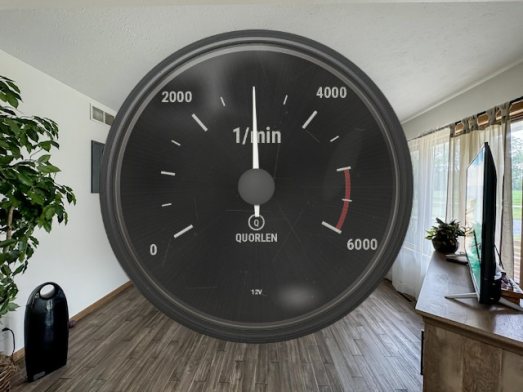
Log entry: 3000 (rpm)
